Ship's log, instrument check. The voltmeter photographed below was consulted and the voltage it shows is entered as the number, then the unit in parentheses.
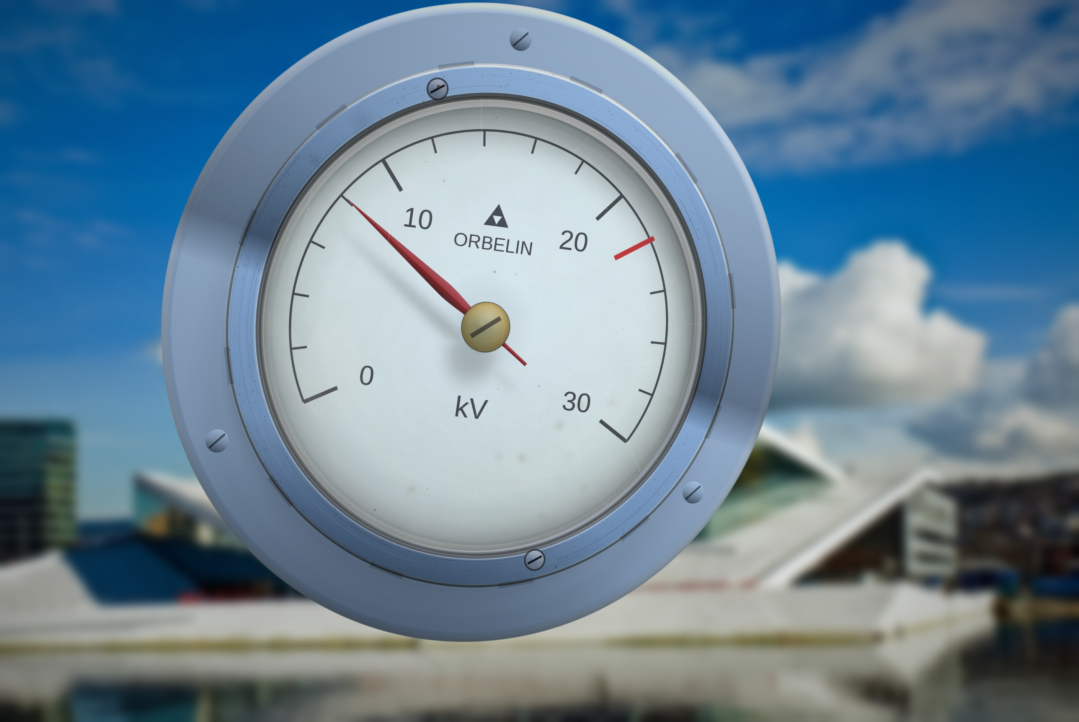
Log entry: 8 (kV)
